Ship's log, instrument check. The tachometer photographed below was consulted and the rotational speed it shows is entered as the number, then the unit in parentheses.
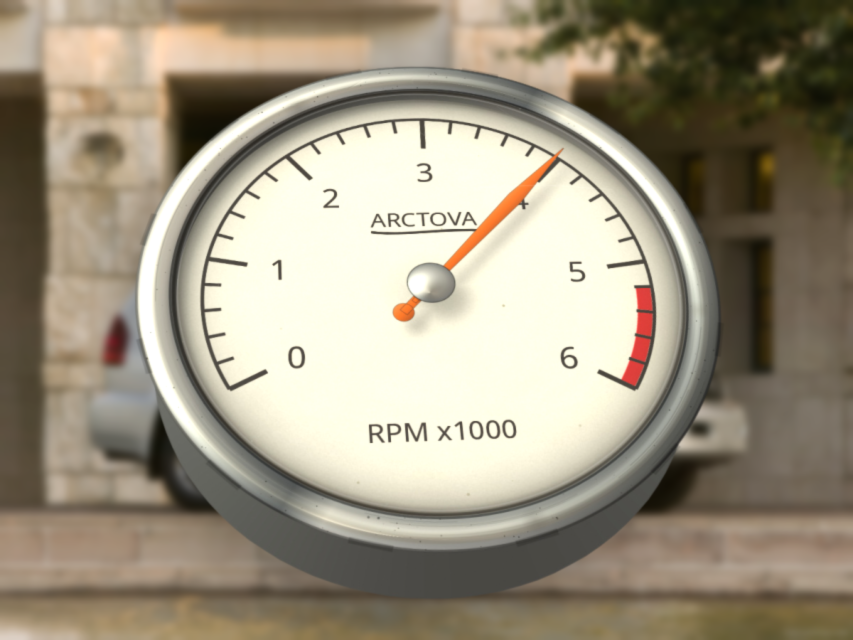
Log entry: 4000 (rpm)
